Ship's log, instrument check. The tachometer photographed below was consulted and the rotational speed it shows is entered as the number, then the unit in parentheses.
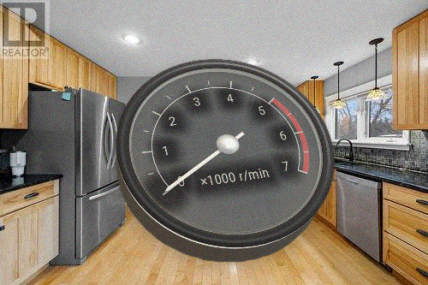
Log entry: 0 (rpm)
